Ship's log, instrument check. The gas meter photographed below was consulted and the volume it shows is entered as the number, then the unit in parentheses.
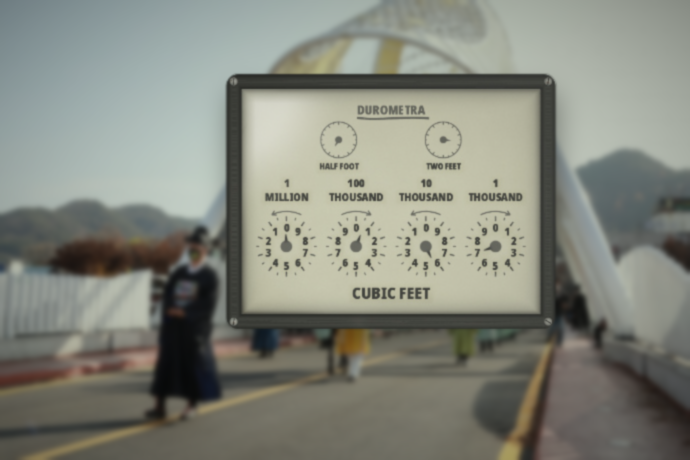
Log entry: 5700 (ft³)
